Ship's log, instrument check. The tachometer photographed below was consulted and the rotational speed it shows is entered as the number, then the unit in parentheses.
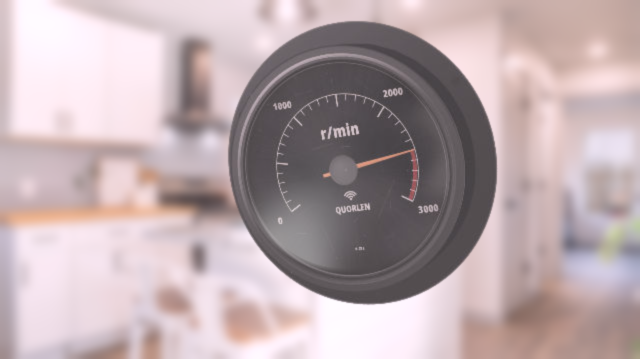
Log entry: 2500 (rpm)
